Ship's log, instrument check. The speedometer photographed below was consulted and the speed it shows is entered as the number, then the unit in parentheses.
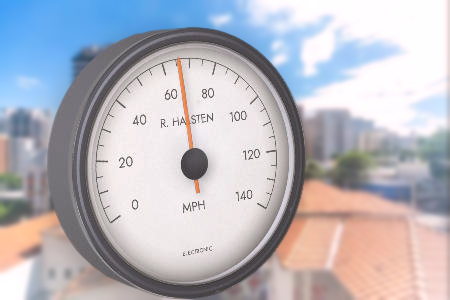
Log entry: 65 (mph)
